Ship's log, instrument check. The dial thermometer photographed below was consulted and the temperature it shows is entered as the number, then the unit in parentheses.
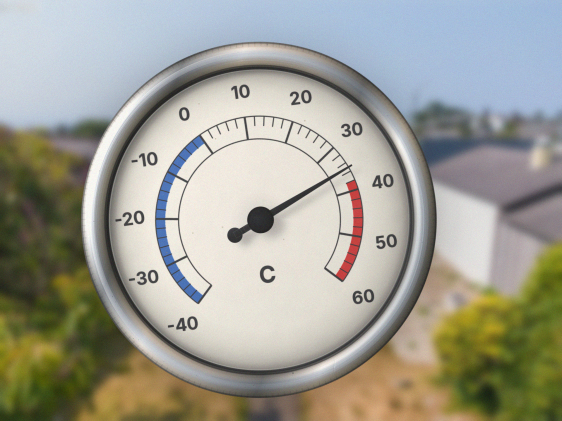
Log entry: 35 (°C)
